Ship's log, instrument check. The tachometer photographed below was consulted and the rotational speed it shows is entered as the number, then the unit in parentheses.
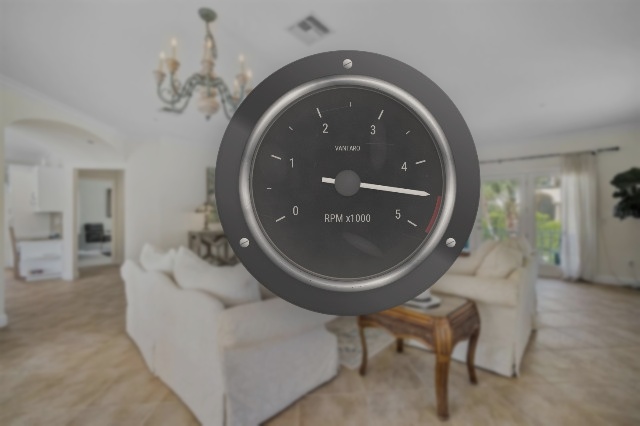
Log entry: 4500 (rpm)
